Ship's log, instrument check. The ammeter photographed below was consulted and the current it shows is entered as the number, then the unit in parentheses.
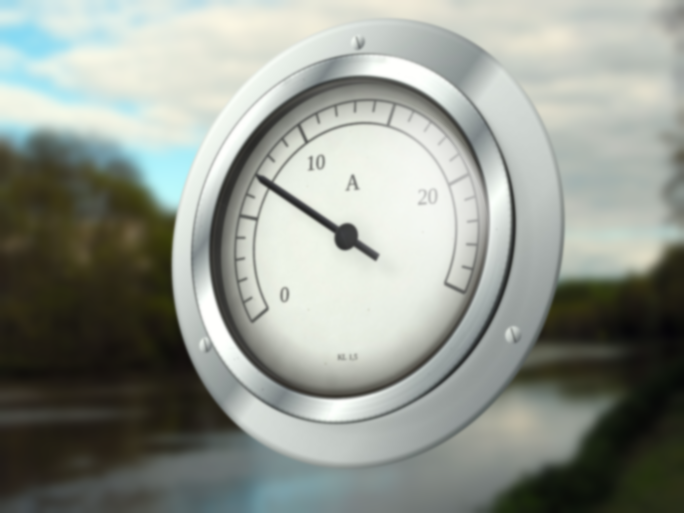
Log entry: 7 (A)
